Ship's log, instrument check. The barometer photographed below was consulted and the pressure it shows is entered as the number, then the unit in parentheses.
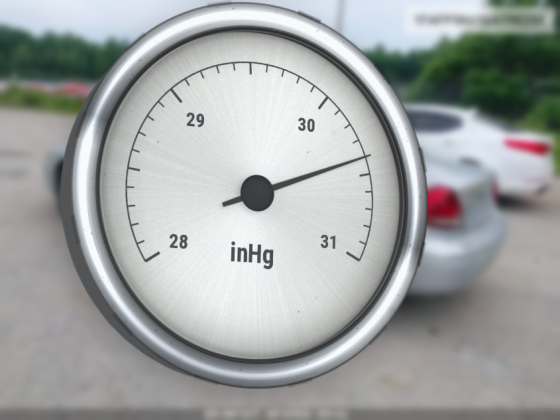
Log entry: 30.4 (inHg)
